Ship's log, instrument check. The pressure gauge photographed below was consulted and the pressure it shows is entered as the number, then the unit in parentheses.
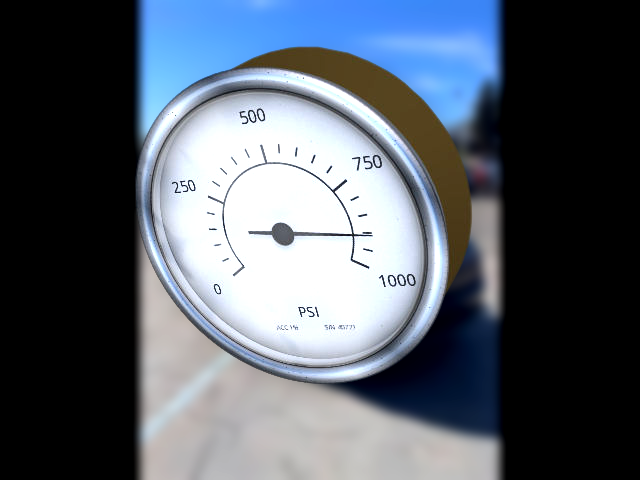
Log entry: 900 (psi)
